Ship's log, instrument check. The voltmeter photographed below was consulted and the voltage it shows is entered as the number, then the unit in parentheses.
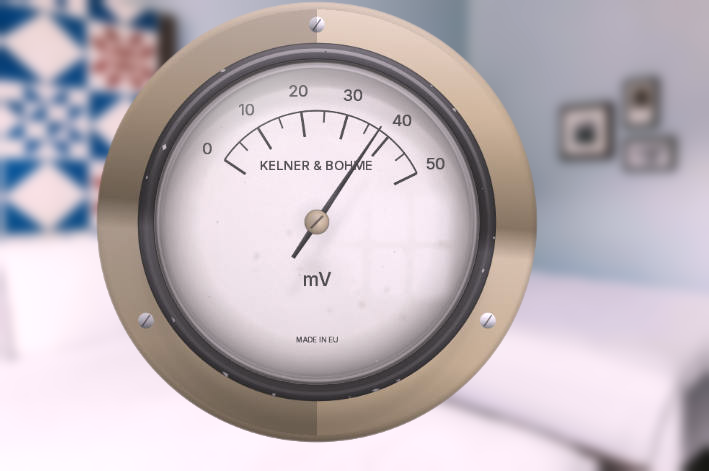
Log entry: 37.5 (mV)
